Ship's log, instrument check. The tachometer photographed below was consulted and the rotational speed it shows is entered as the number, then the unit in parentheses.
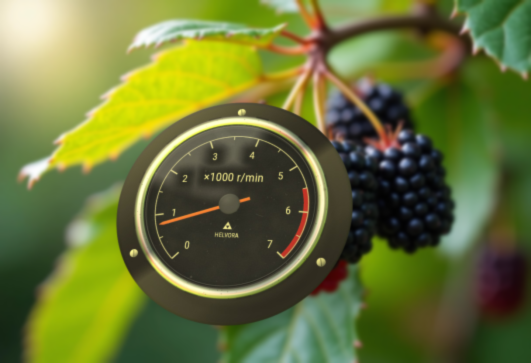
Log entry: 750 (rpm)
